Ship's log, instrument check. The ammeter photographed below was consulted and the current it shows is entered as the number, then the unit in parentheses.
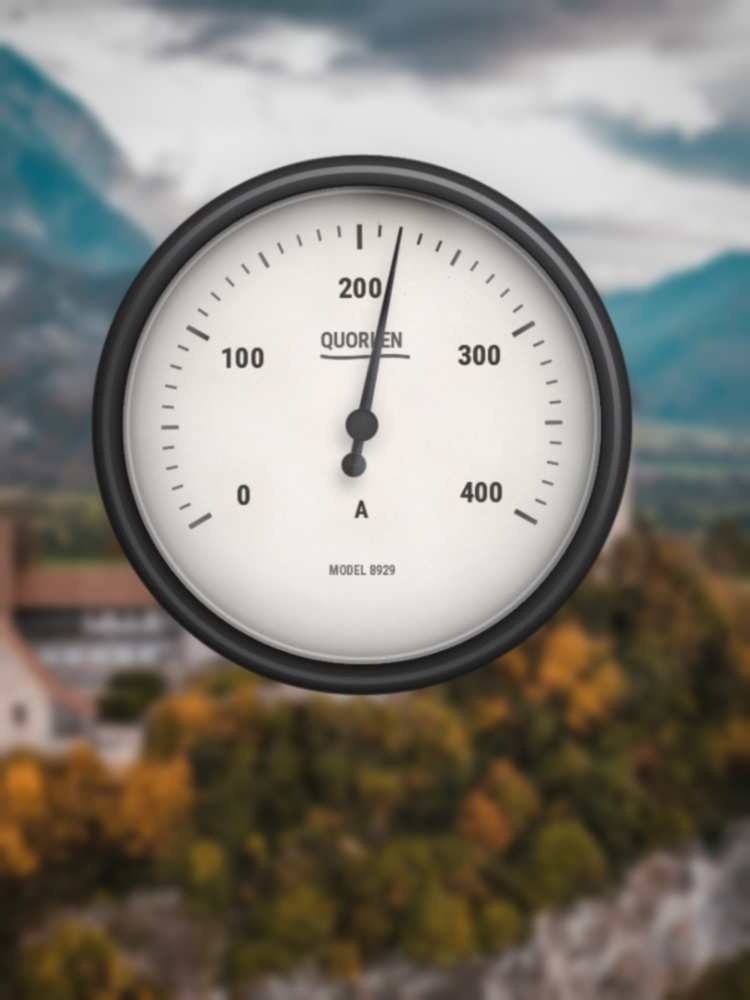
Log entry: 220 (A)
